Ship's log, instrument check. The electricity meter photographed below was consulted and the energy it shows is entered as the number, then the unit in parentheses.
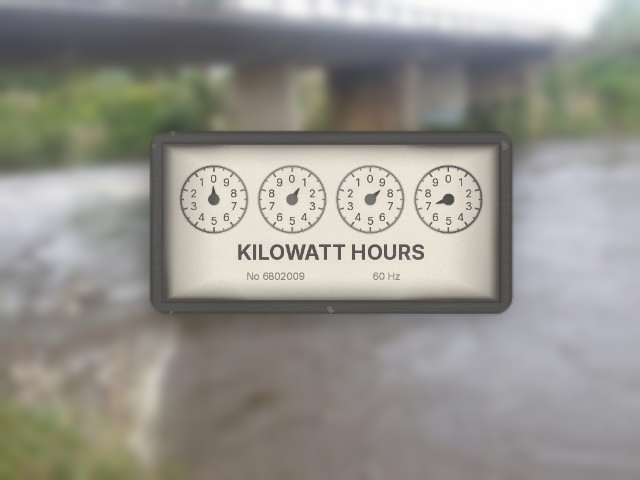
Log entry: 87 (kWh)
